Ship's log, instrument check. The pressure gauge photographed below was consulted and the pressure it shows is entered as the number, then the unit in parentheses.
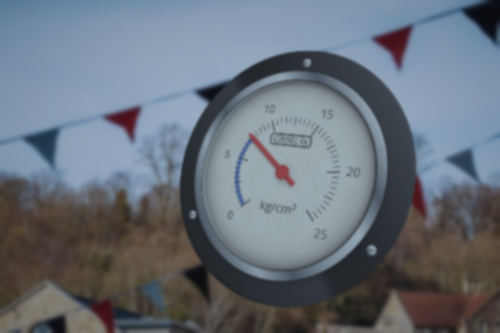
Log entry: 7.5 (kg/cm²)
